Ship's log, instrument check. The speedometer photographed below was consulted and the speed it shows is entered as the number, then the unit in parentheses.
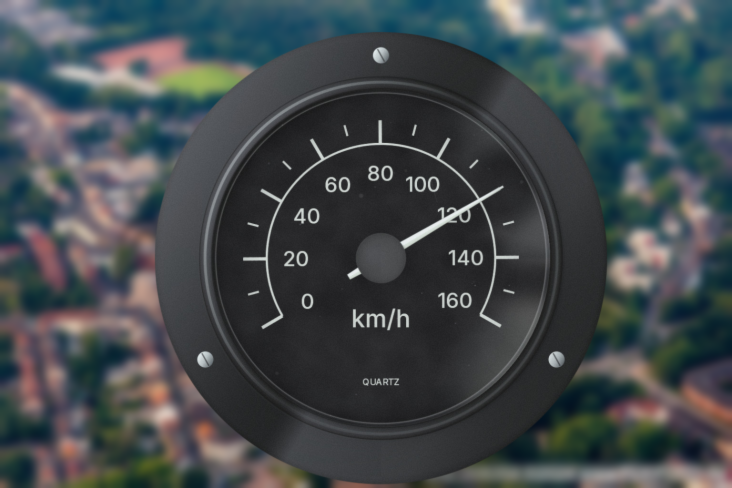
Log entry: 120 (km/h)
